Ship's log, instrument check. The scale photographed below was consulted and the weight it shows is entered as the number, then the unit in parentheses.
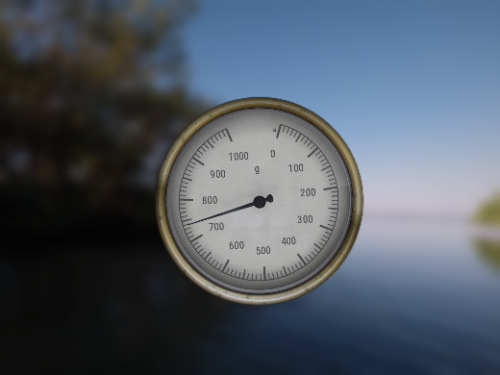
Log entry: 740 (g)
